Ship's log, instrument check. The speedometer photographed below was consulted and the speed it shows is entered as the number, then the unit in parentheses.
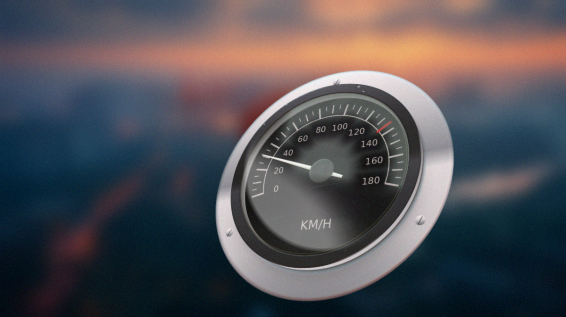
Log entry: 30 (km/h)
